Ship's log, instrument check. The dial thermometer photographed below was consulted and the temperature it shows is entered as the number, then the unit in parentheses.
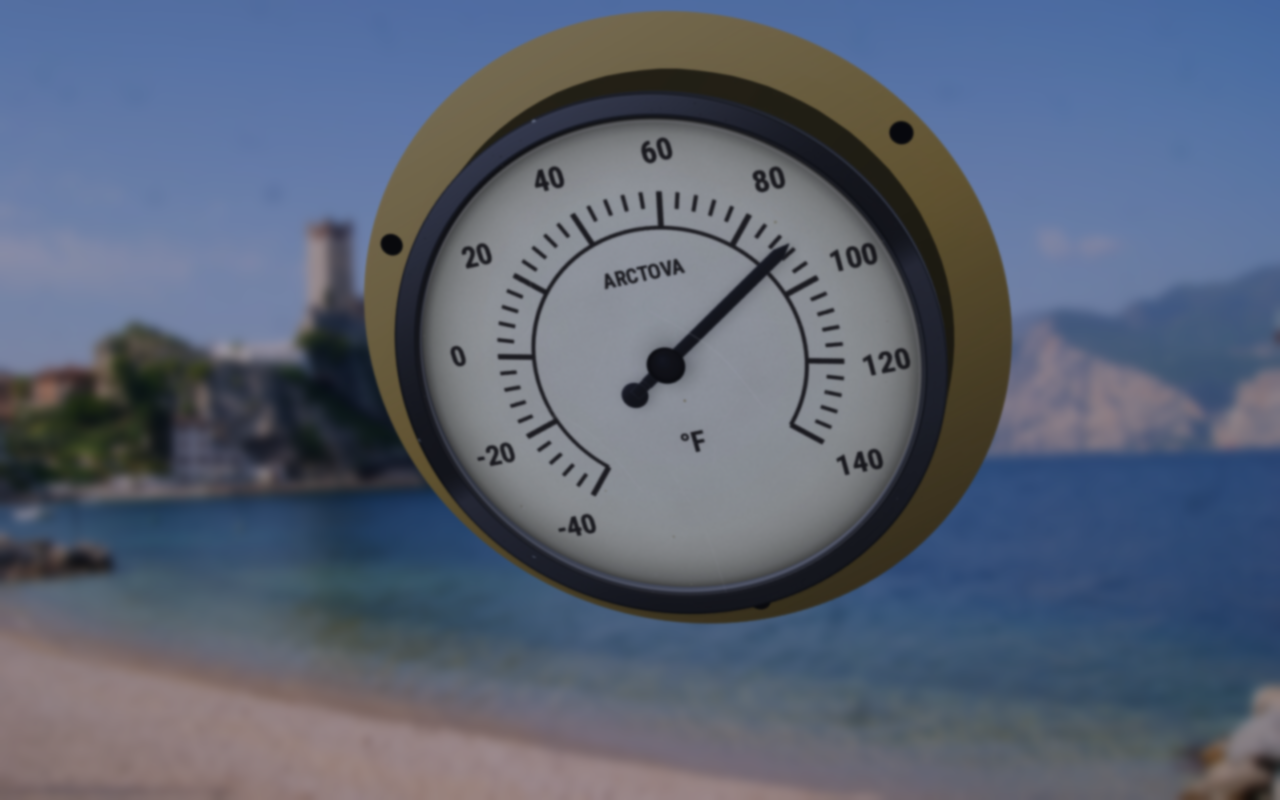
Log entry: 90 (°F)
